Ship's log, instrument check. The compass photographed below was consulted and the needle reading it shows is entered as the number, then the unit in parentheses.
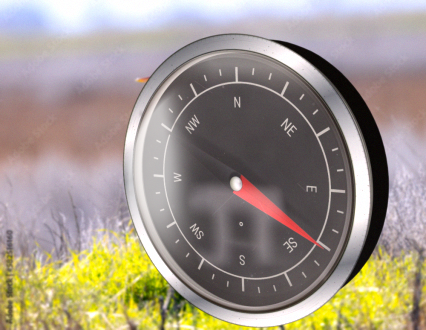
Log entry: 120 (°)
